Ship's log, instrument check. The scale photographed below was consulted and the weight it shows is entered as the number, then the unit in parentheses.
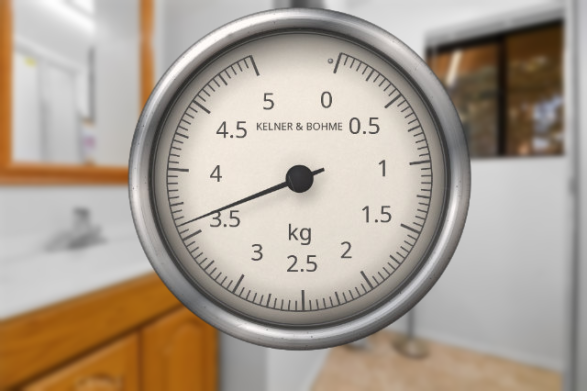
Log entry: 3.6 (kg)
